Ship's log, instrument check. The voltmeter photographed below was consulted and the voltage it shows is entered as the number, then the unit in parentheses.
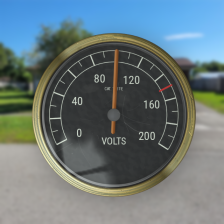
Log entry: 100 (V)
